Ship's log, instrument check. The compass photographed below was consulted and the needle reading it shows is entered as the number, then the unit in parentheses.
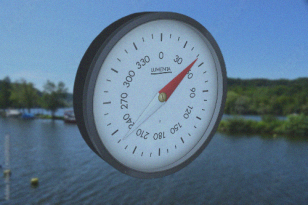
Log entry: 50 (°)
